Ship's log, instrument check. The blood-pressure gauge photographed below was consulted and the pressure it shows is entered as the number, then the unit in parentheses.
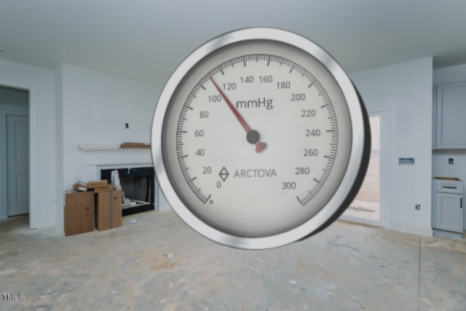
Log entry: 110 (mmHg)
